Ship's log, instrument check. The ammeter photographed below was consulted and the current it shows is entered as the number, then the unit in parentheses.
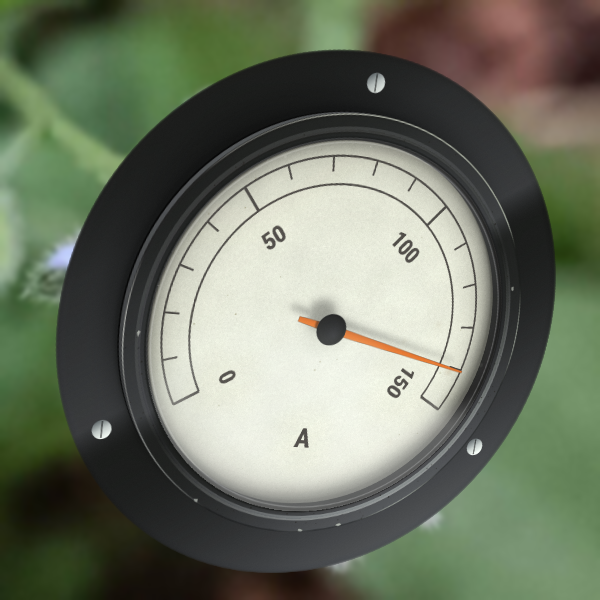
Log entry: 140 (A)
